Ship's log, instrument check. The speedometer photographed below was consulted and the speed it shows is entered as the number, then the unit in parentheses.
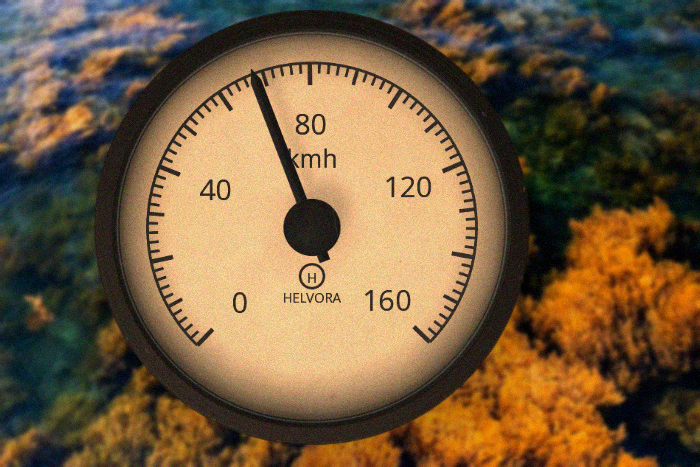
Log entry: 68 (km/h)
